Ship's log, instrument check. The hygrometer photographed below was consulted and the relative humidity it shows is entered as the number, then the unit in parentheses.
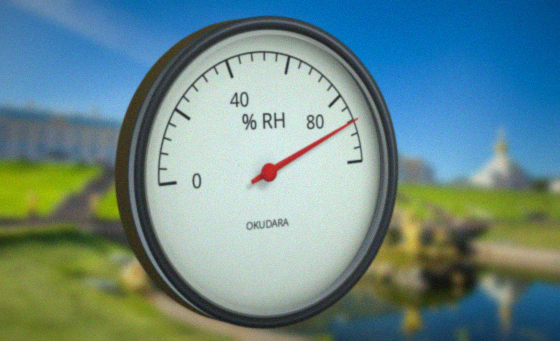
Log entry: 88 (%)
